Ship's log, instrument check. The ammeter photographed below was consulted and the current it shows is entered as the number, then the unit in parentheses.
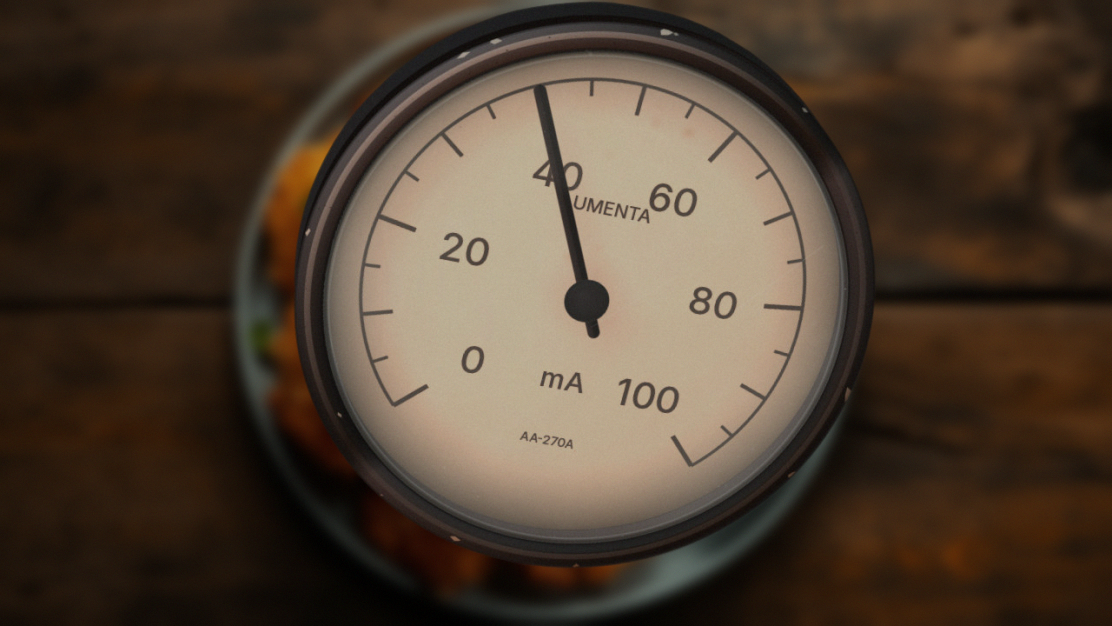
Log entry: 40 (mA)
